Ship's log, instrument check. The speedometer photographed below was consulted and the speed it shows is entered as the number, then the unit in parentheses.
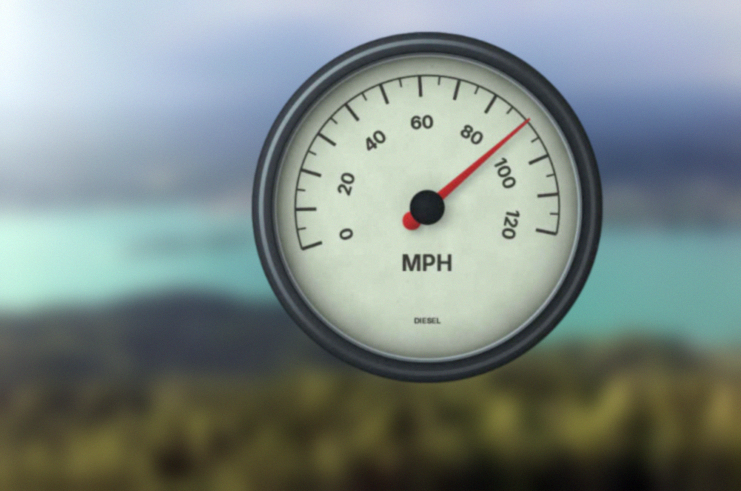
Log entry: 90 (mph)
